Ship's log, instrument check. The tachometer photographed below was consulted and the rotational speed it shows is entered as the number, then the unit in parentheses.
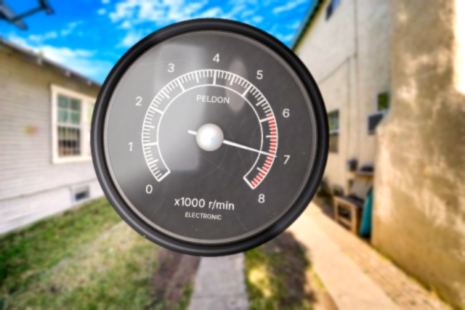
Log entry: 7000 (rpm)
